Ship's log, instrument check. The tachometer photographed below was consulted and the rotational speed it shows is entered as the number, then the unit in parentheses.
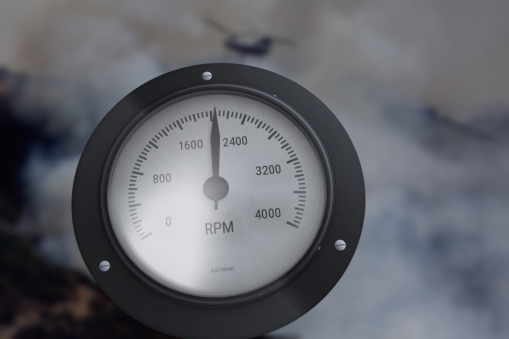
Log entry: 2050 (rpm)
